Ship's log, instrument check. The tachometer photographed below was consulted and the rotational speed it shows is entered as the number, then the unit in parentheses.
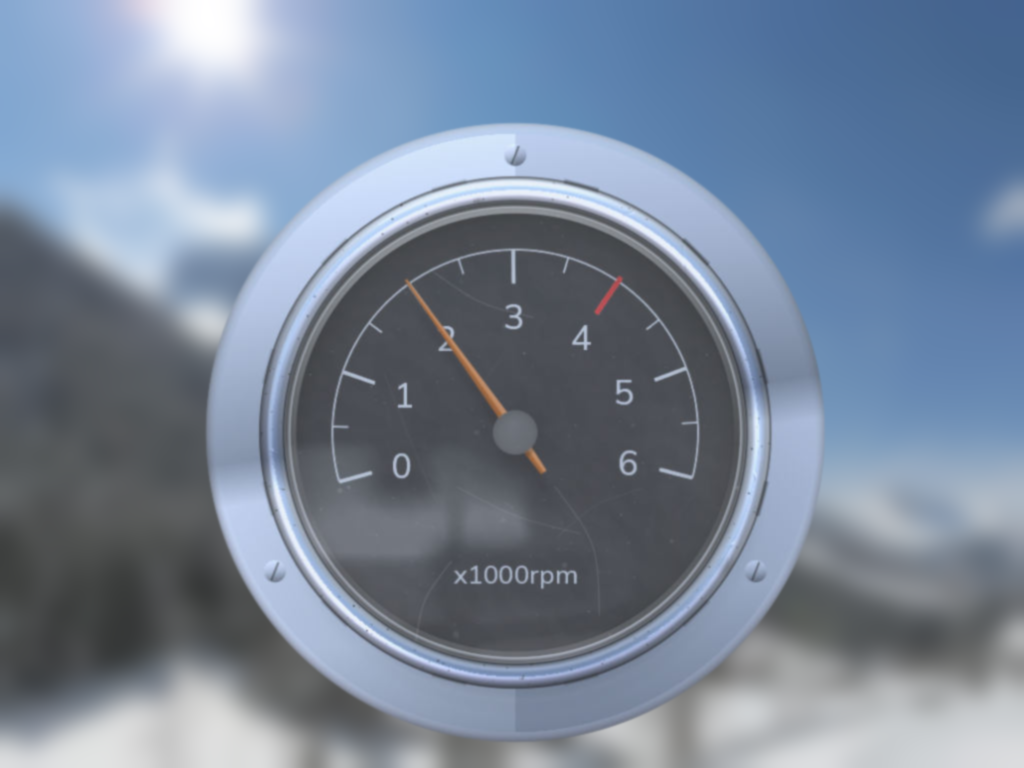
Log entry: 2000 (rpm)
